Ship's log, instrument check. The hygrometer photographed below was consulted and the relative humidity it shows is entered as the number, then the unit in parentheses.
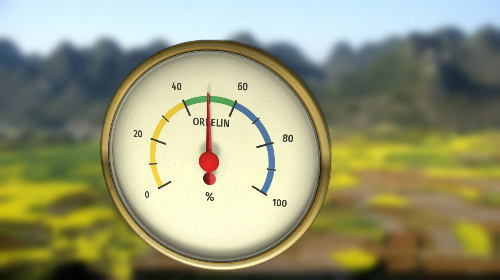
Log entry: 50 (%)
